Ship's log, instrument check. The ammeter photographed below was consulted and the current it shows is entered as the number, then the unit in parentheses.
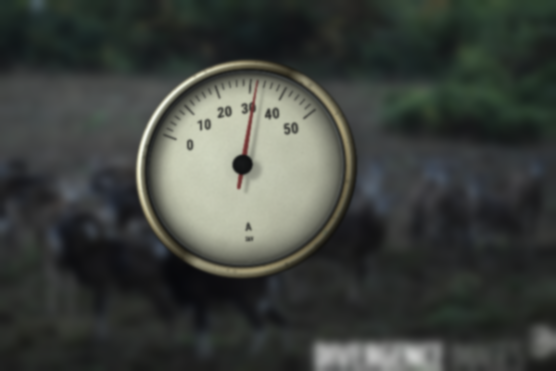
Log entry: 32 (A)
